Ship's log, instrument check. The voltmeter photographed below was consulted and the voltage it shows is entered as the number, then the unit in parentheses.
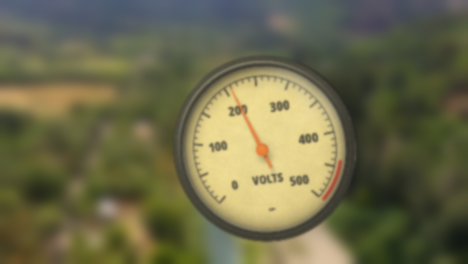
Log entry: 210 (V)
